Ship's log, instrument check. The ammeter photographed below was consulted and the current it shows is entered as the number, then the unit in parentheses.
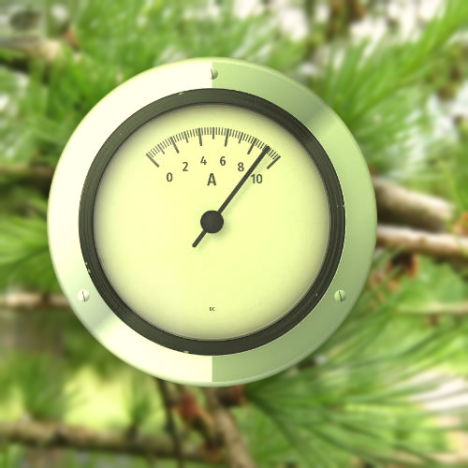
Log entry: 9 (A)
